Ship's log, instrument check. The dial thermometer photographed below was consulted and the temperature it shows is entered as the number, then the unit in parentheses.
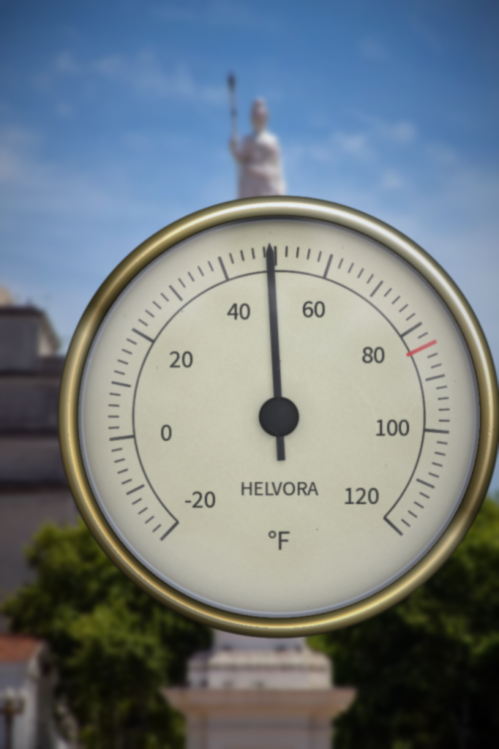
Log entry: 49 (°F)
